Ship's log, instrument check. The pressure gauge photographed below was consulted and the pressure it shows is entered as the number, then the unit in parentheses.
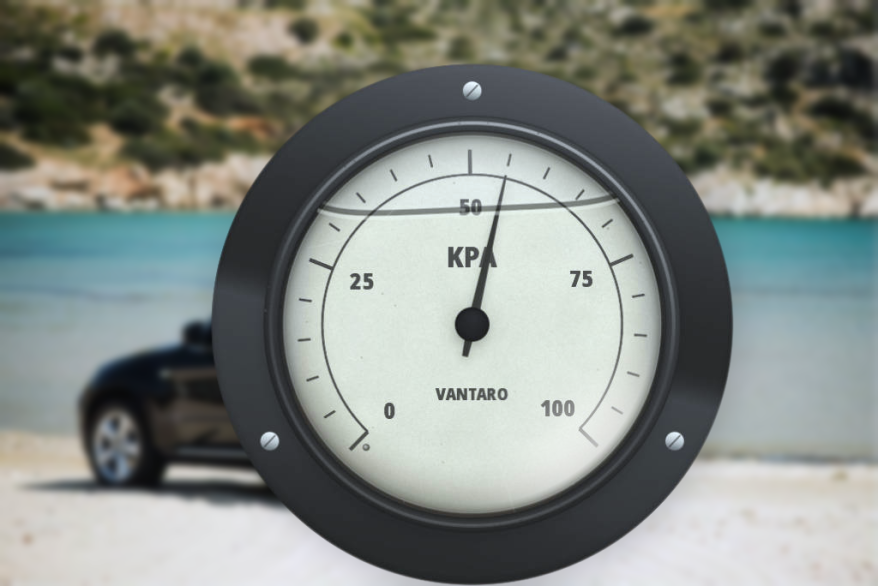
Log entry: 55 (kPa)
